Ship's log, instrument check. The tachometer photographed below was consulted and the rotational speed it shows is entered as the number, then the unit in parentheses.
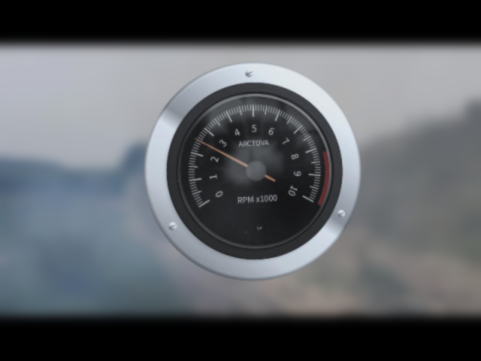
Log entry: 2500 (rpm)
